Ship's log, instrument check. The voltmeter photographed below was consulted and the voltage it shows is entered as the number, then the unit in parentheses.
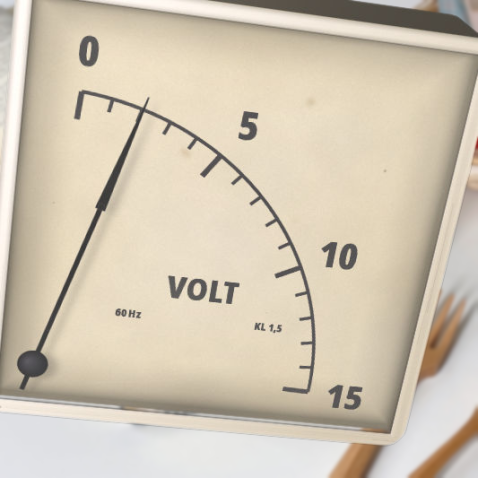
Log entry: 2 (V)
